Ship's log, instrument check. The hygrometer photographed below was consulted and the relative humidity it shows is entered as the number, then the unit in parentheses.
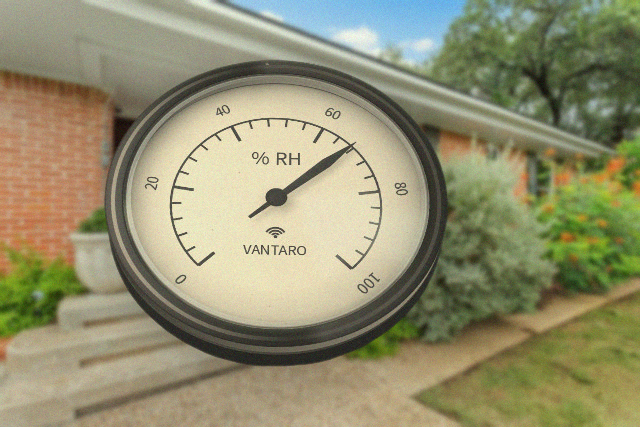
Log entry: 68 (%)
